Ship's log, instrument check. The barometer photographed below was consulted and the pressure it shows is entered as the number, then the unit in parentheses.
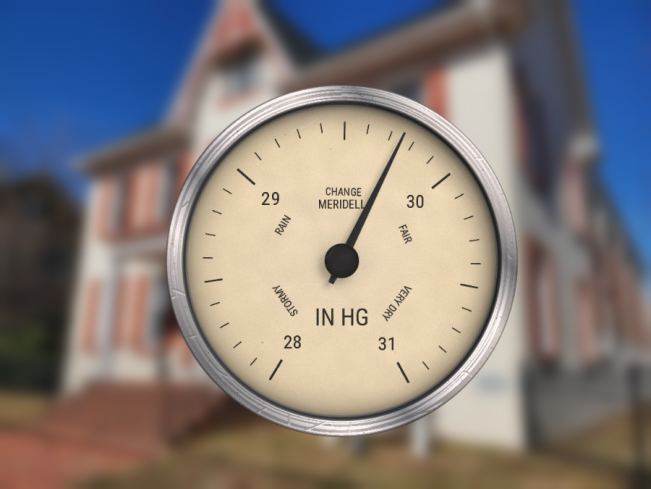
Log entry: 29.75 (inHg)
